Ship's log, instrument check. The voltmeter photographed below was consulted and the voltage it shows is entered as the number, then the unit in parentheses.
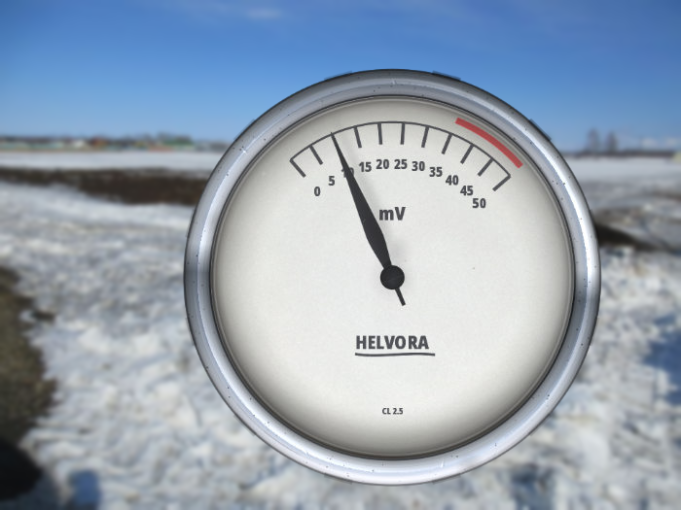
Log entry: 10 (mV)
